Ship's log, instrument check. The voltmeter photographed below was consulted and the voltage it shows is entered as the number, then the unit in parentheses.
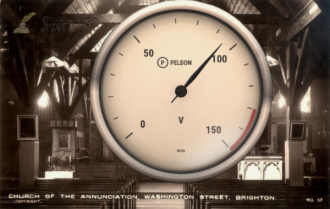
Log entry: 95 (V)
